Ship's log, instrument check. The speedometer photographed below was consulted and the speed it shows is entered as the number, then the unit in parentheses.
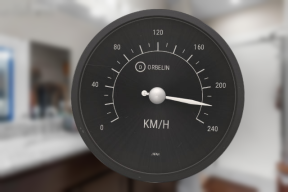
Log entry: 220 (km/h)
